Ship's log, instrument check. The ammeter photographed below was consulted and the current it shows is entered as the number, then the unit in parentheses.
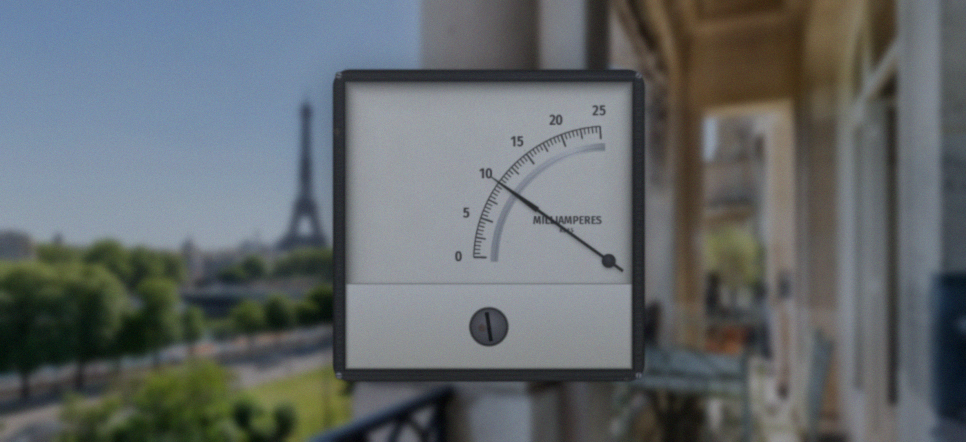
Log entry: 10 (mA)
